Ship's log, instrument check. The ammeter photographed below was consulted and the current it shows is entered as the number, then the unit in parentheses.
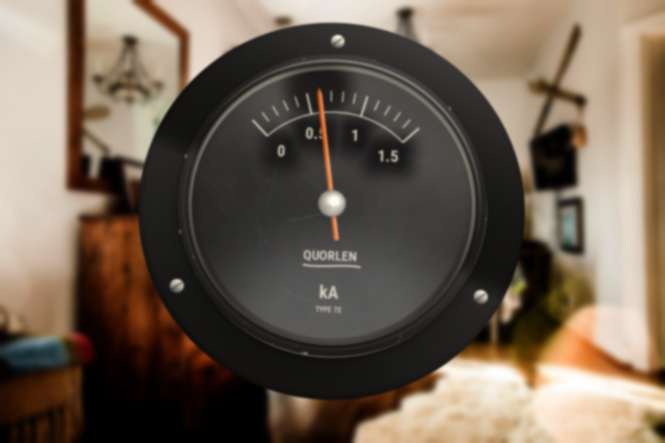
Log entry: 0.6 (kA)
